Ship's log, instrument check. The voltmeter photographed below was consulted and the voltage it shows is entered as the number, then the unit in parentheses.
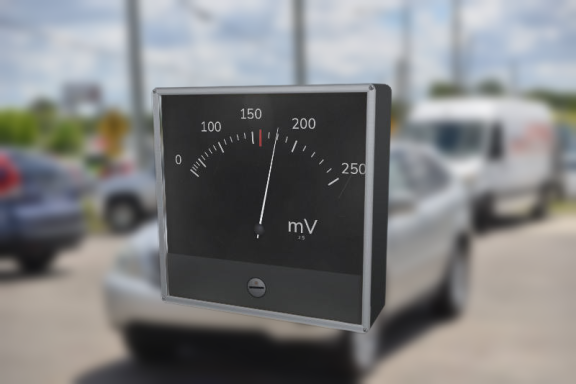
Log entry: 180 (mV)
